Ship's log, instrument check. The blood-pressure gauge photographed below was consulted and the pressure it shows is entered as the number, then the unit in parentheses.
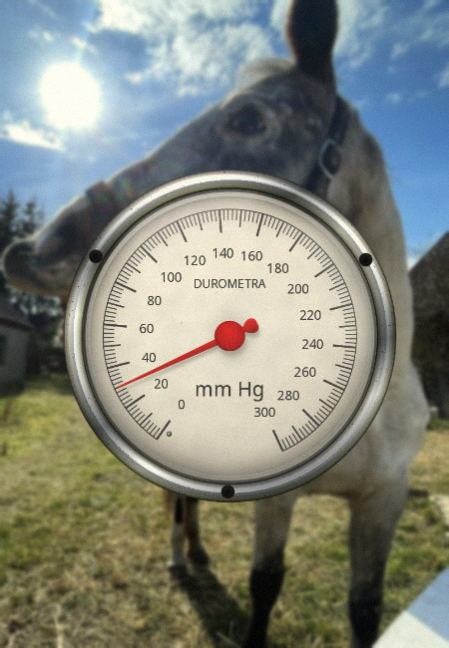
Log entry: 30 (mmHg)
